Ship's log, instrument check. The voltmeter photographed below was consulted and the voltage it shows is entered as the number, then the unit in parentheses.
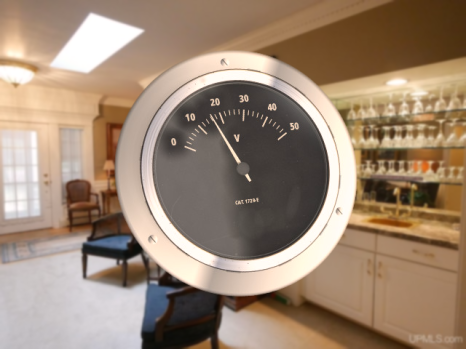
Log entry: 16 (V)
